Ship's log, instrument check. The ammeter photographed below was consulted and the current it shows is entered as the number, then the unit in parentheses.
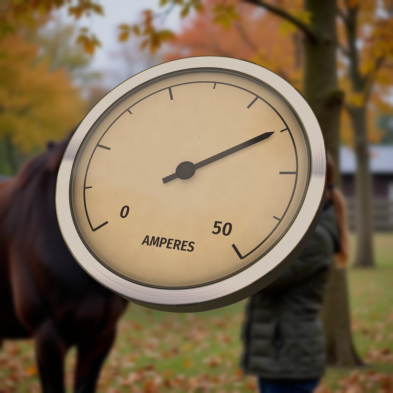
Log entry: 35 (A)
